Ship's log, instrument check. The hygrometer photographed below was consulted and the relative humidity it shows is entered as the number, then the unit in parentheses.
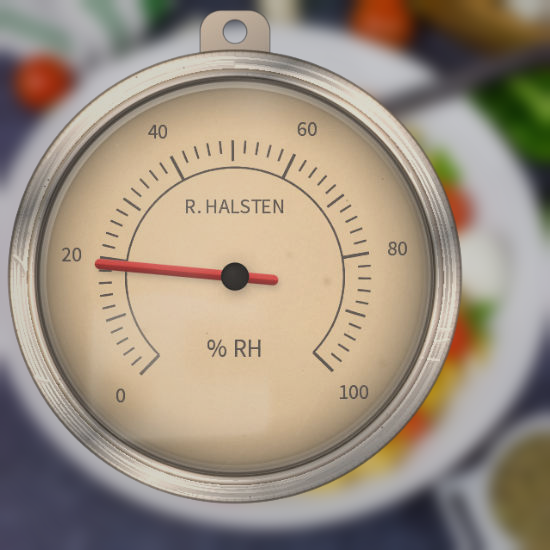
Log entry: 19 (%)
